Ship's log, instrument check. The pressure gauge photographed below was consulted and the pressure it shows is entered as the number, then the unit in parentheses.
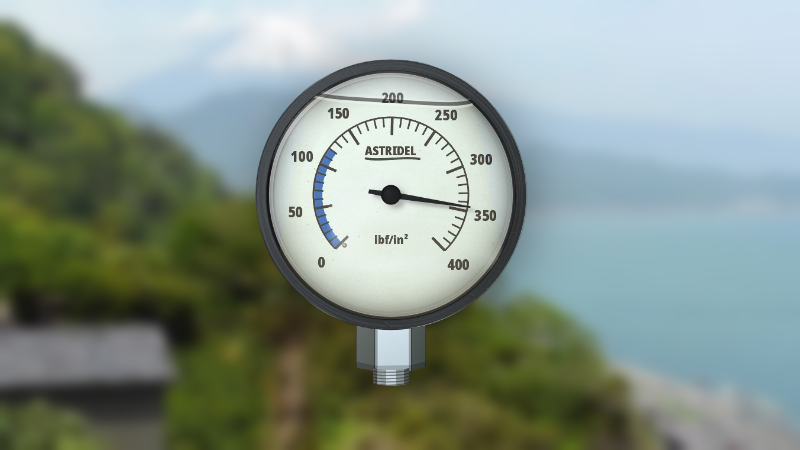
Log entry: 345 (psi)
